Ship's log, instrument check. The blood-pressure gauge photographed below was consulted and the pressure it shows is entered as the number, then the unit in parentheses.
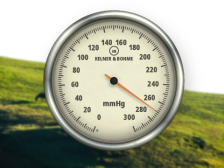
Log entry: 270 (mmHg)
